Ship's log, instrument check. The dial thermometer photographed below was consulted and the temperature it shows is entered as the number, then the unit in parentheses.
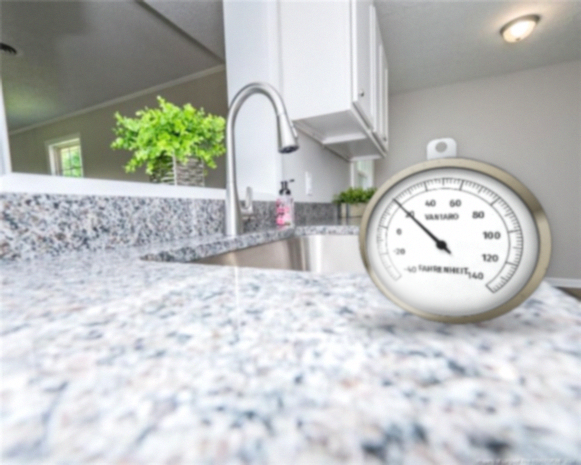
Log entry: 20 (°F)
